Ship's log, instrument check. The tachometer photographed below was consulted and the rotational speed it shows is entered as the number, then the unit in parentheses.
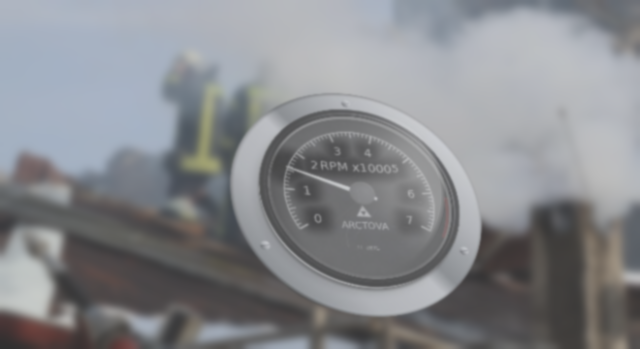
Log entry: 1500 (rpm)
